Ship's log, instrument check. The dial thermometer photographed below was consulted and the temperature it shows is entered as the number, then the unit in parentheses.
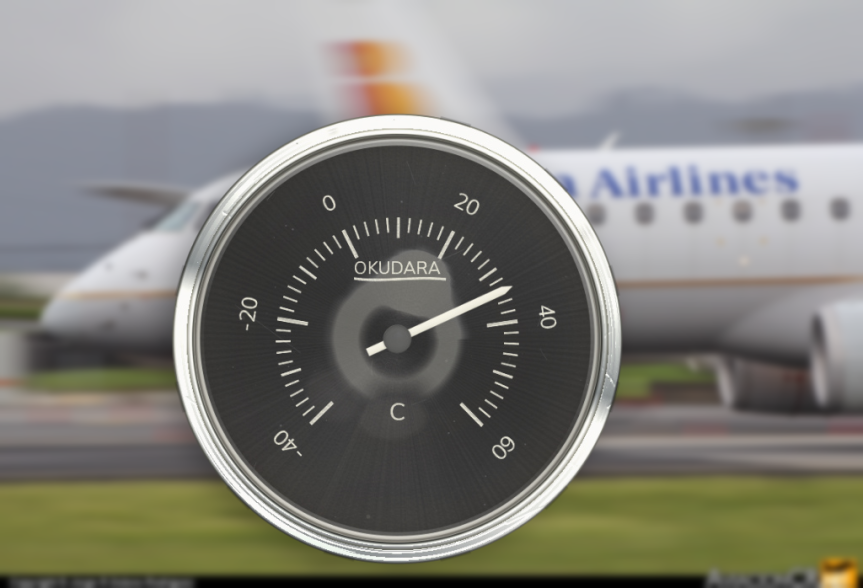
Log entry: 34 (°C)
